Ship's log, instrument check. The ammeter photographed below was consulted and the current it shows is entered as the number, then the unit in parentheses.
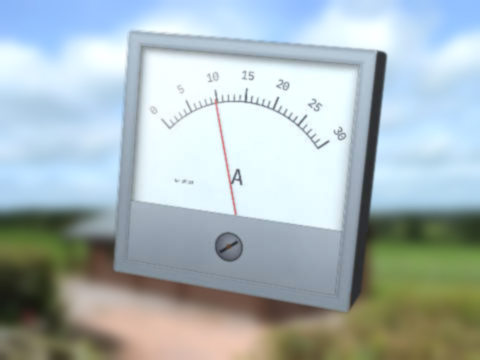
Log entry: 10 (A)
